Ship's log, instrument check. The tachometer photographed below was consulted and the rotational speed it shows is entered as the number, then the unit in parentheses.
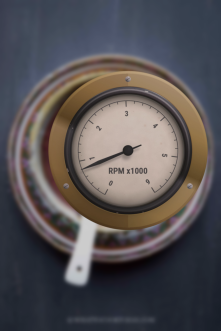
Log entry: 800 (rpm)
